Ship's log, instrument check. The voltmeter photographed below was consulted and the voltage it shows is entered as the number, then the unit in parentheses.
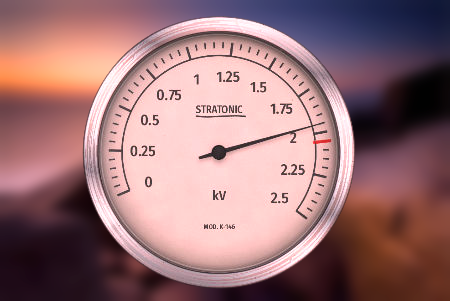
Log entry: 1.95 (kV)
